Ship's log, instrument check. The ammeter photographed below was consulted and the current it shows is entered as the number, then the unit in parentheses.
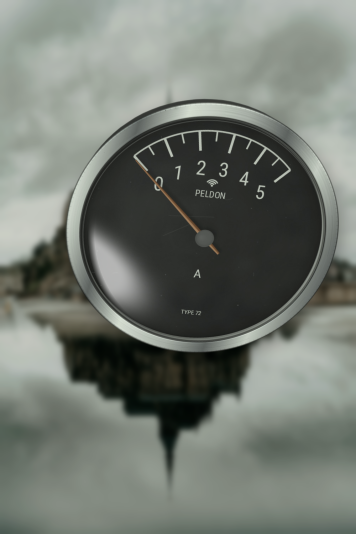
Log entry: 0 (A)
